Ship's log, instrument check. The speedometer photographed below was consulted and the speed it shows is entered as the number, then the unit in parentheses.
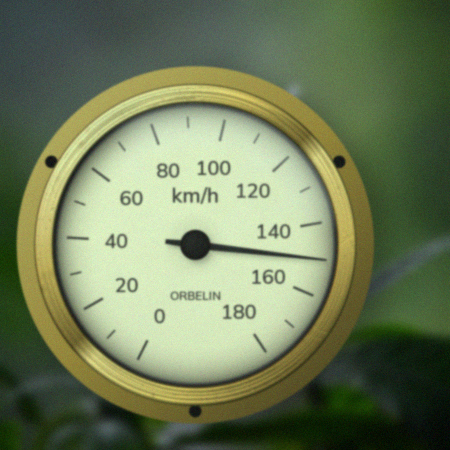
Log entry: 150 (km/h)
